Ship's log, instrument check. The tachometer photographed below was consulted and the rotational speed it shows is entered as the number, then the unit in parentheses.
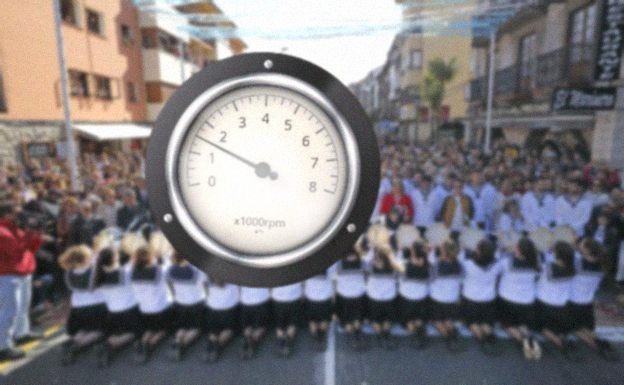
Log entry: 1500 (rpm)
